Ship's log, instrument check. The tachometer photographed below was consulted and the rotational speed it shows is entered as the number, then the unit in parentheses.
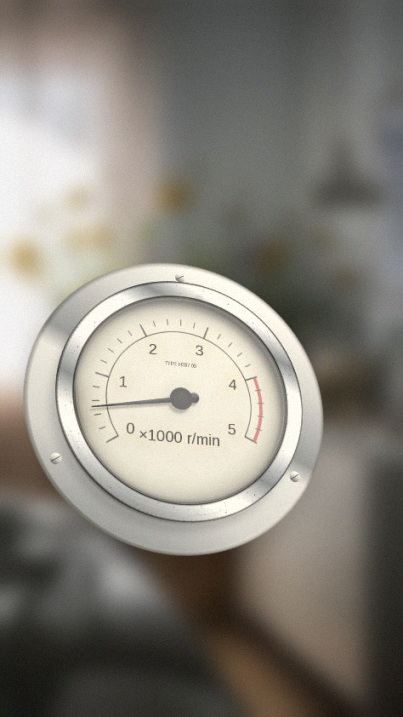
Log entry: 500 (rpm)
